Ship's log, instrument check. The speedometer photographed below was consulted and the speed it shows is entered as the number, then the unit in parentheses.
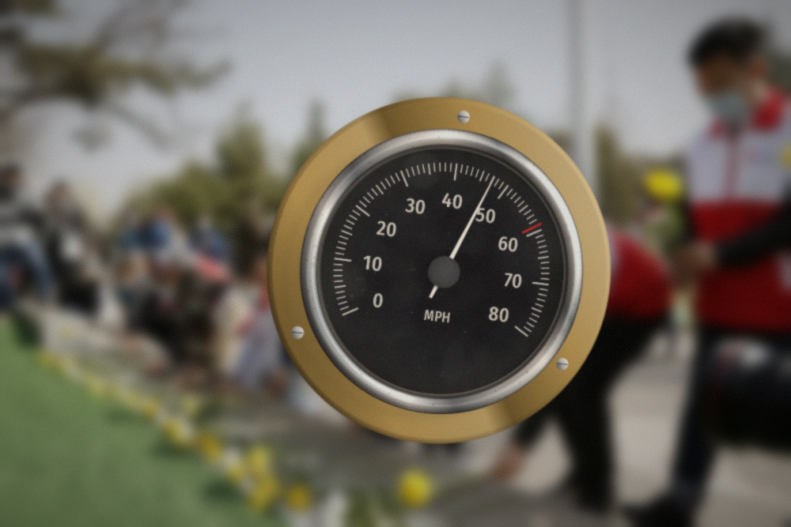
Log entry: 47 (mph)
